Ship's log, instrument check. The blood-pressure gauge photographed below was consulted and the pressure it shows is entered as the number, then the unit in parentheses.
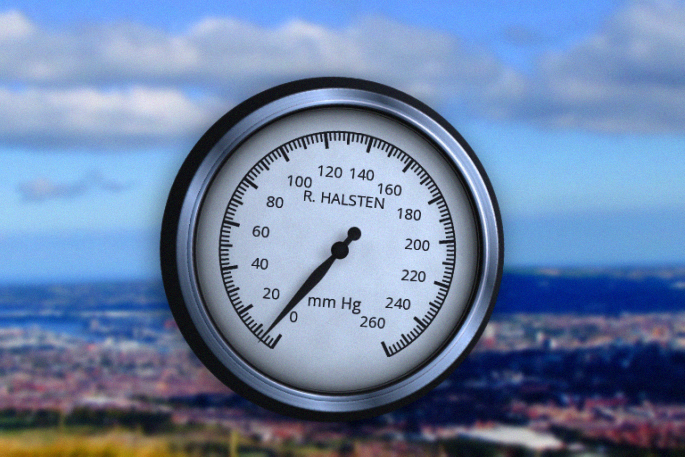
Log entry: 6 (mmHg)
